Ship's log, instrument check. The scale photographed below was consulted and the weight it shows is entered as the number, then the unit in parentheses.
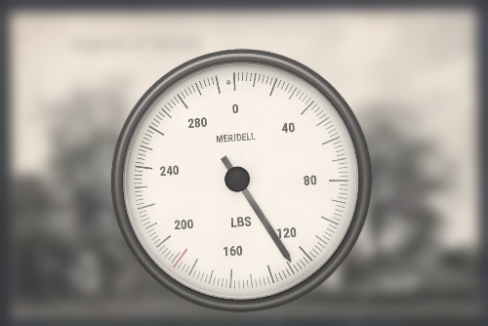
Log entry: 128 (lb)
